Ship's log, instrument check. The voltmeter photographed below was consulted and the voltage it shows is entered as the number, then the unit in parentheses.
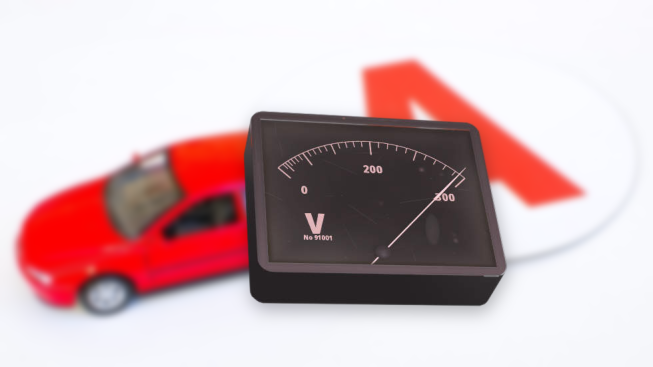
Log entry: 295 (V)
